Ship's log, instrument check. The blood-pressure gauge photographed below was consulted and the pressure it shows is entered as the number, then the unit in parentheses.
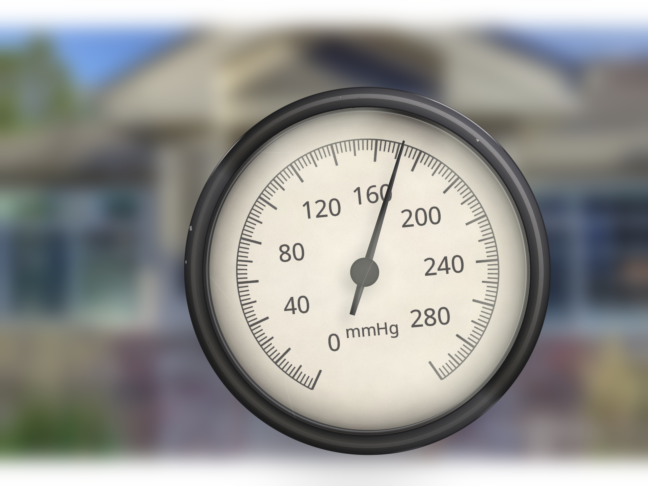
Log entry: 172 (mmHg)
